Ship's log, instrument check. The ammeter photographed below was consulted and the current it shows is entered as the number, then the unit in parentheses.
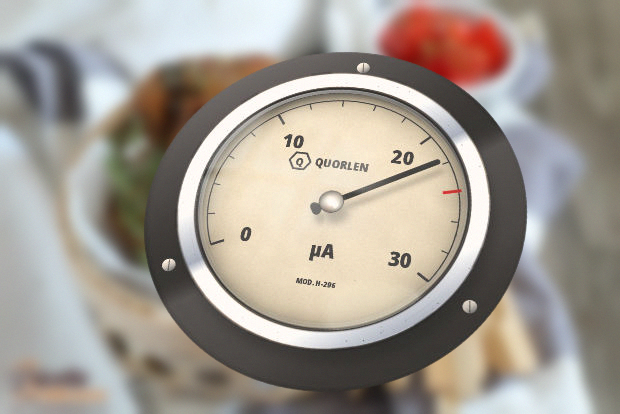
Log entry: 22 (µA)
